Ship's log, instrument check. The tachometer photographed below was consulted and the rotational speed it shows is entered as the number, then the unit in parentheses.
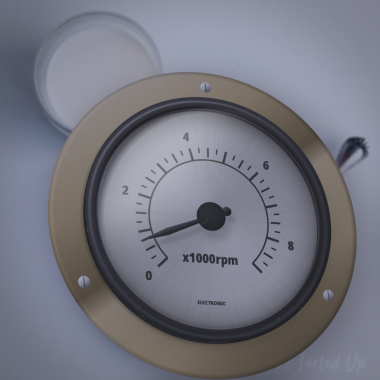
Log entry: 750 (rpm)
